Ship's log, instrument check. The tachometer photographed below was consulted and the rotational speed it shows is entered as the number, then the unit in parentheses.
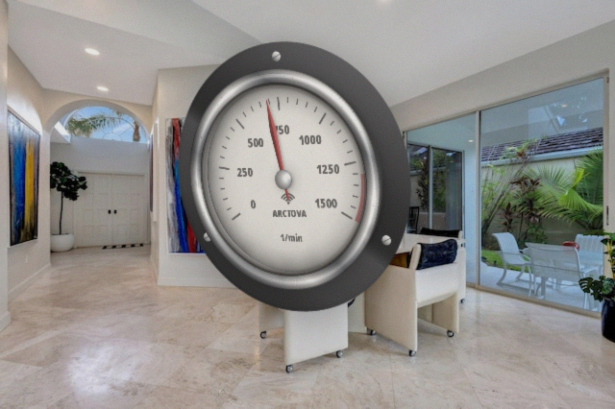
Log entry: 700 (rpm)
